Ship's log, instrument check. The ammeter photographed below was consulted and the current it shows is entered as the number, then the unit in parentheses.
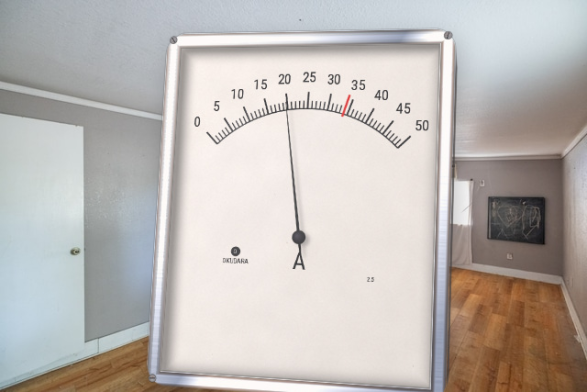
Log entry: 20 (A)
